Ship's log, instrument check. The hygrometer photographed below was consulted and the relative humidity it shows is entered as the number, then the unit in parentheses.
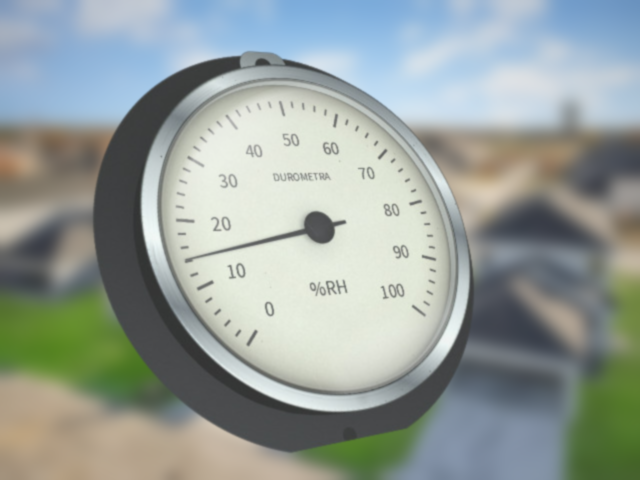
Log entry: 14 (%)
